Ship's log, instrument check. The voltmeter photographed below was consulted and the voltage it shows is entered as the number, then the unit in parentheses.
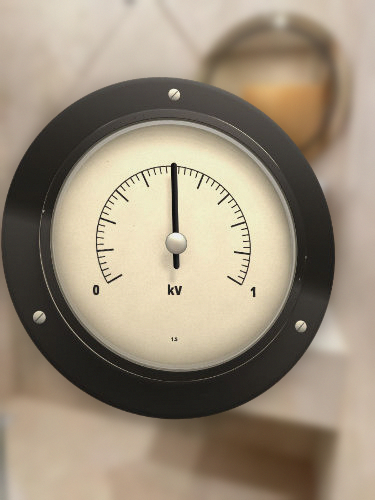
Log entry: 0.5 (kV)
